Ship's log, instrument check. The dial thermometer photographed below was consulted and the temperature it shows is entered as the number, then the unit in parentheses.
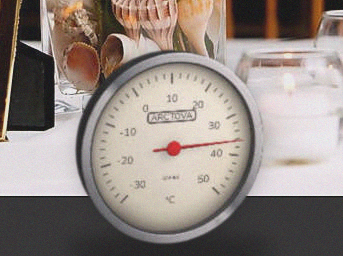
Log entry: 36 (°C)
